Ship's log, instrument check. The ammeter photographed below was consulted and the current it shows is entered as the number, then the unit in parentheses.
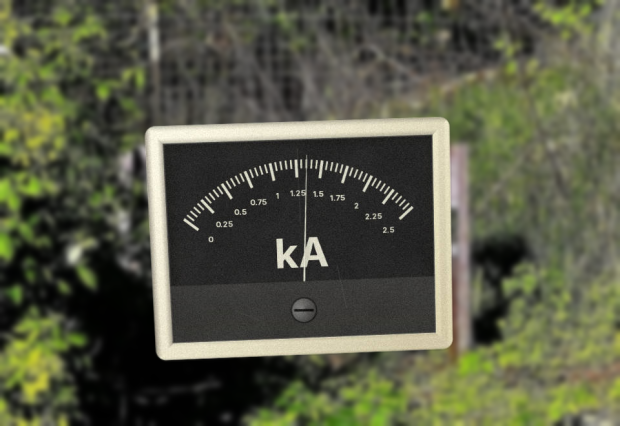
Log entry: 1.35 (kA)
